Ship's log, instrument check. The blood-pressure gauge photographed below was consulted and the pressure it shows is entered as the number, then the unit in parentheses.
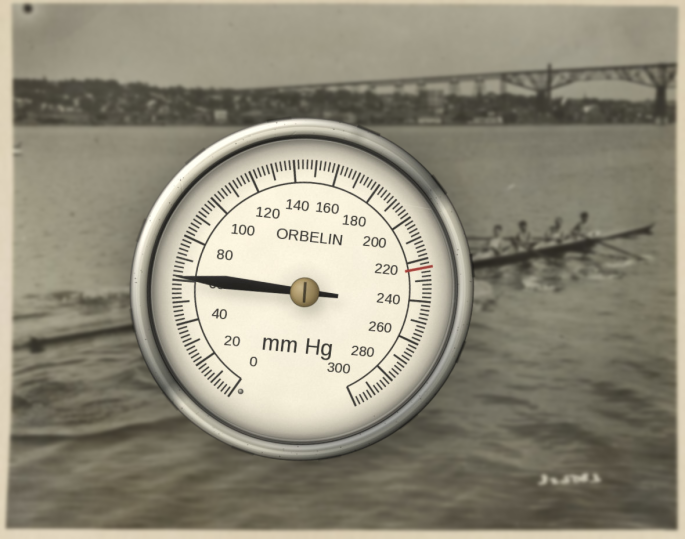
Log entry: 62 (mmHg)
